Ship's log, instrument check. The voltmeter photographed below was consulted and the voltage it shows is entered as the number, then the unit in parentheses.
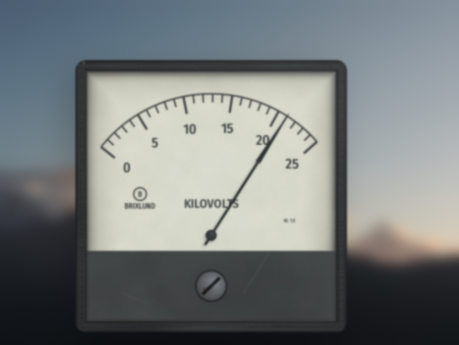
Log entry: 21 (kV)
